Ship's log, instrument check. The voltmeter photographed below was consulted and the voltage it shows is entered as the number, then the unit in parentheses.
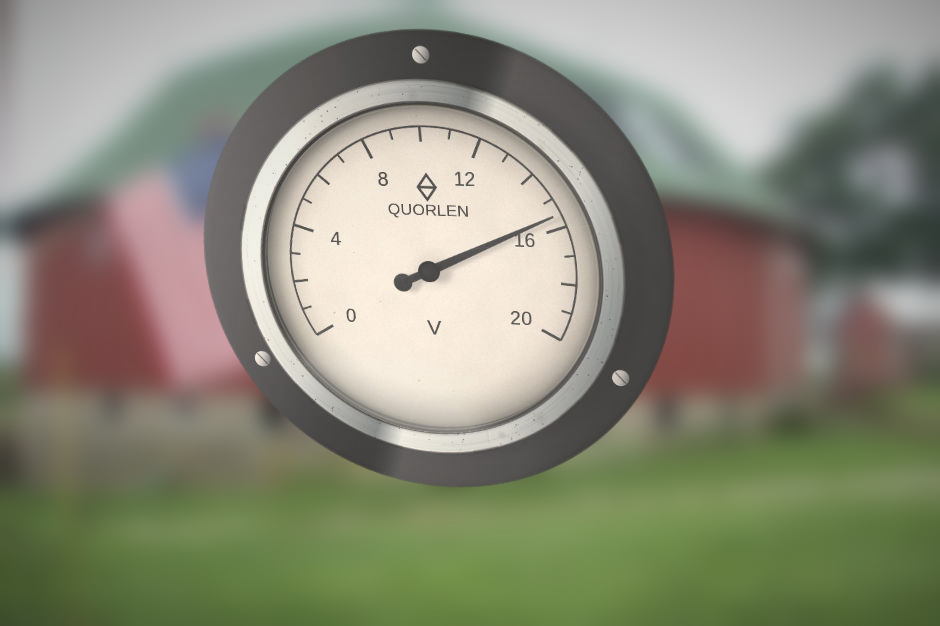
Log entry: 15.5 (V)
